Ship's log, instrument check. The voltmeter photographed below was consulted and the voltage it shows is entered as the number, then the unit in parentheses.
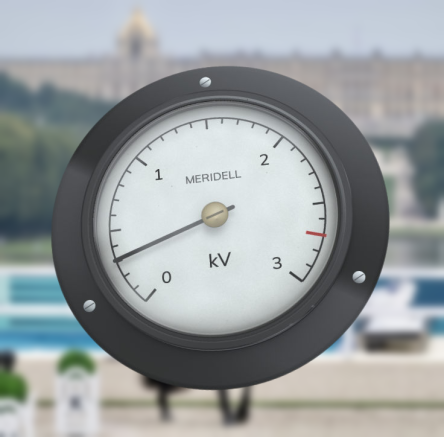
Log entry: 0.3 (kV)
